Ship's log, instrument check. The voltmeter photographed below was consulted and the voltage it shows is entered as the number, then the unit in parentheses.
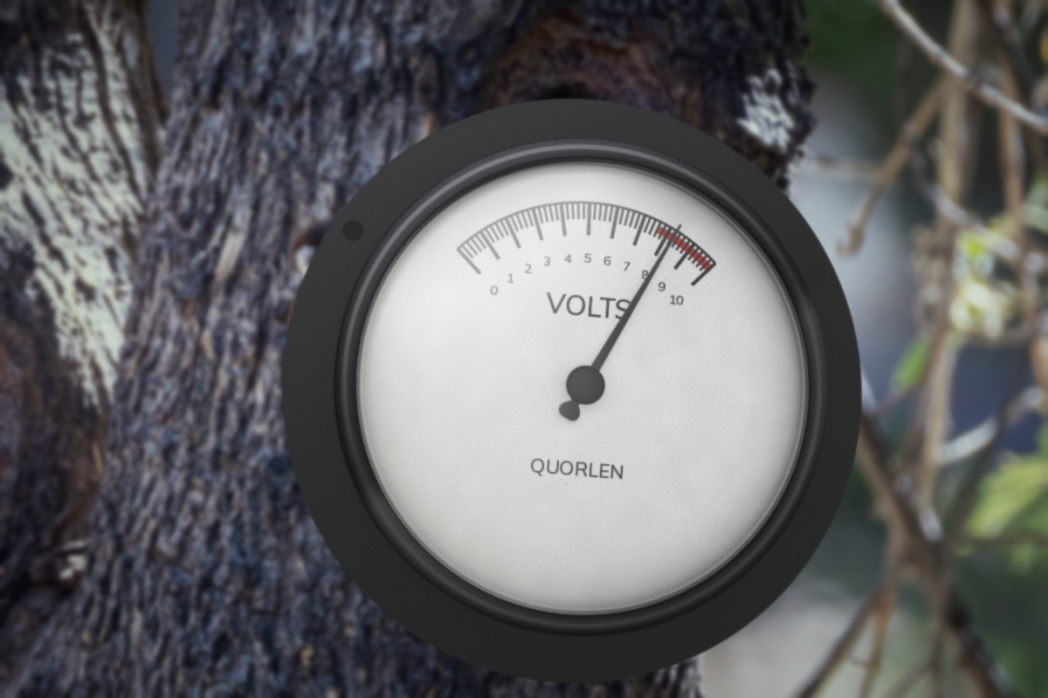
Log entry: 8.2 (V)
